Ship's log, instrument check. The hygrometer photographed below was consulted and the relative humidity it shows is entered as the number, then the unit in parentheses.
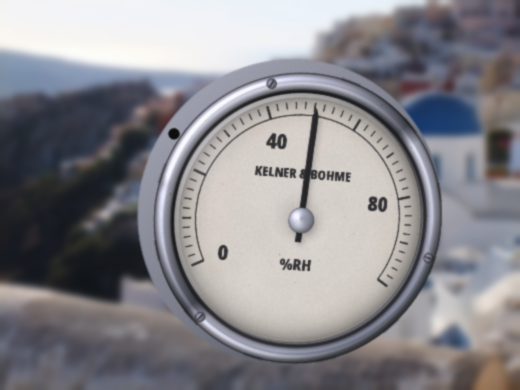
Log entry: 50 (%)
